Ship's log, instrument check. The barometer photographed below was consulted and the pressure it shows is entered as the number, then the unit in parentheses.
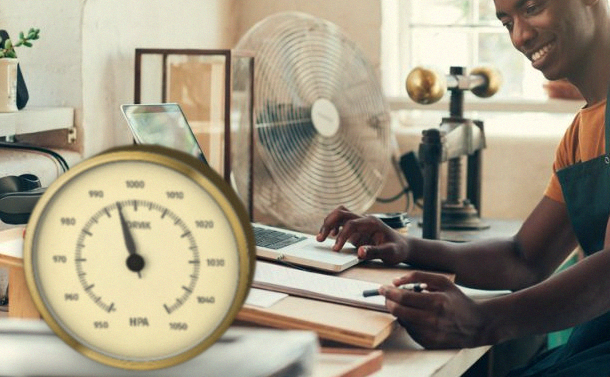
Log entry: 995 (hPa)
